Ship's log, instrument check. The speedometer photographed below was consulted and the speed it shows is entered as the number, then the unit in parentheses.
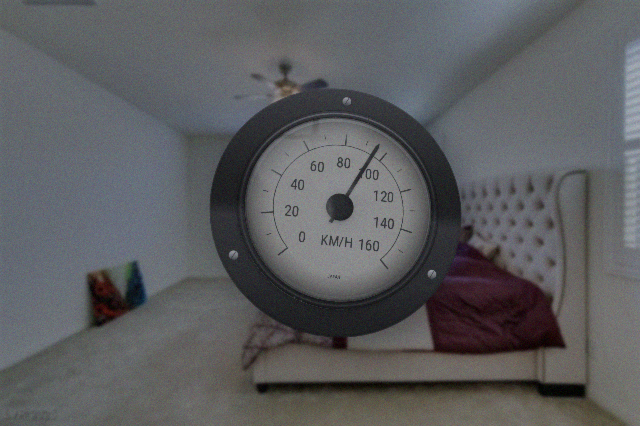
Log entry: 95 (km/h)
